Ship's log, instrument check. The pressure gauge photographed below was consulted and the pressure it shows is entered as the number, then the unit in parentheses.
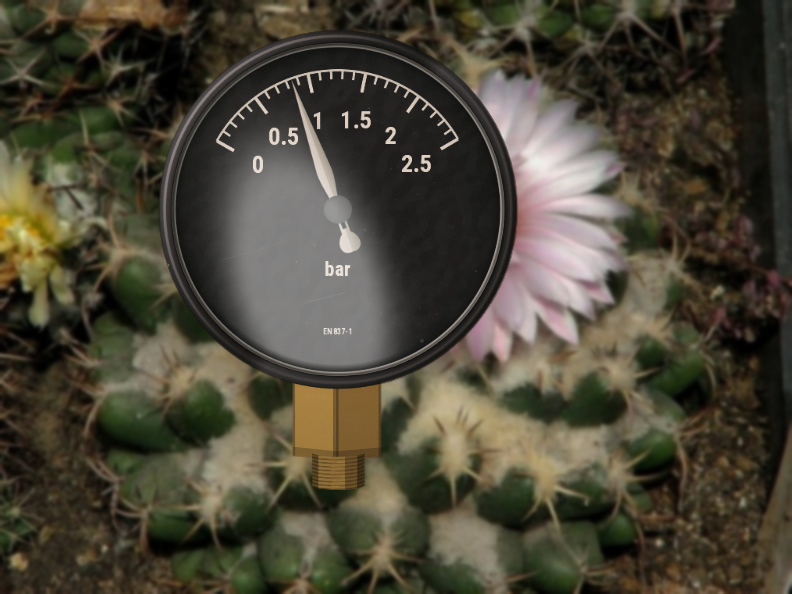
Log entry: 0.85 (bar)
